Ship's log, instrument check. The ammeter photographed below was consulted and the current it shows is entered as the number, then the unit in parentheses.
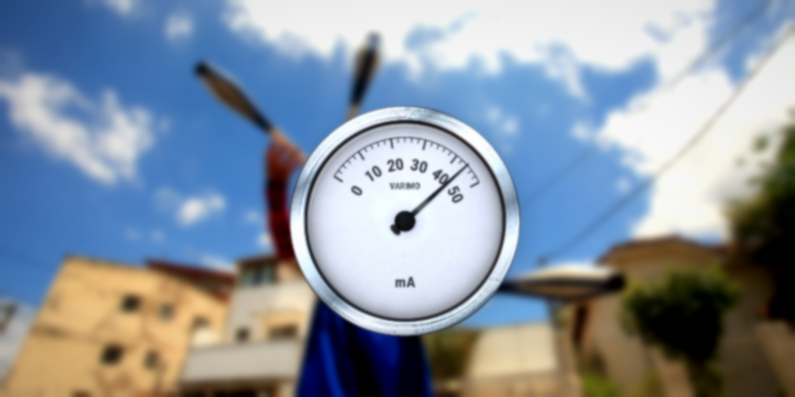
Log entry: 44 (mA)
